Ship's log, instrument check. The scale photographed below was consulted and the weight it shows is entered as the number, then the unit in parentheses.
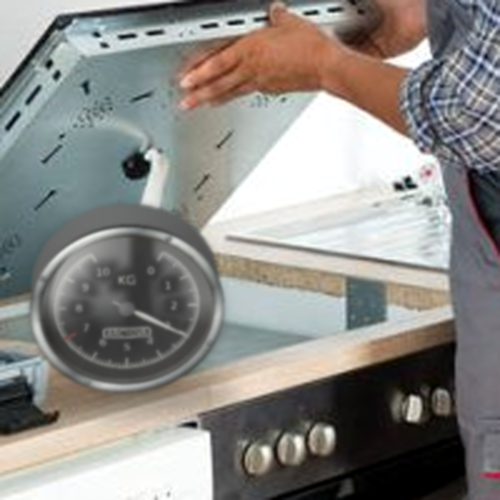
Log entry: 3 (kg)
